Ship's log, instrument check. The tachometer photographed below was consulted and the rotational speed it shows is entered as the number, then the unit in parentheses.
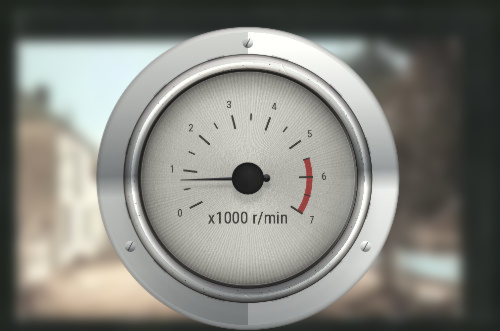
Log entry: 750 (rpm)
